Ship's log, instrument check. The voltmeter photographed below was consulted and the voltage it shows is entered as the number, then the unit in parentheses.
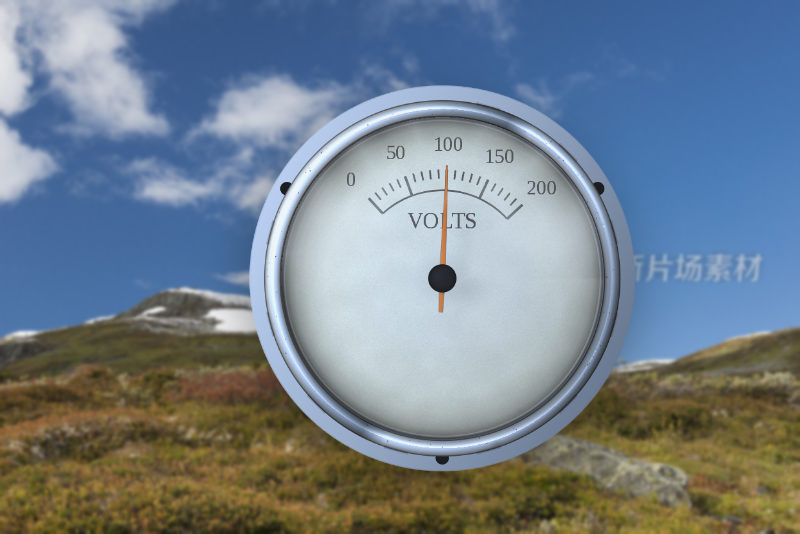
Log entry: 100 (V)
